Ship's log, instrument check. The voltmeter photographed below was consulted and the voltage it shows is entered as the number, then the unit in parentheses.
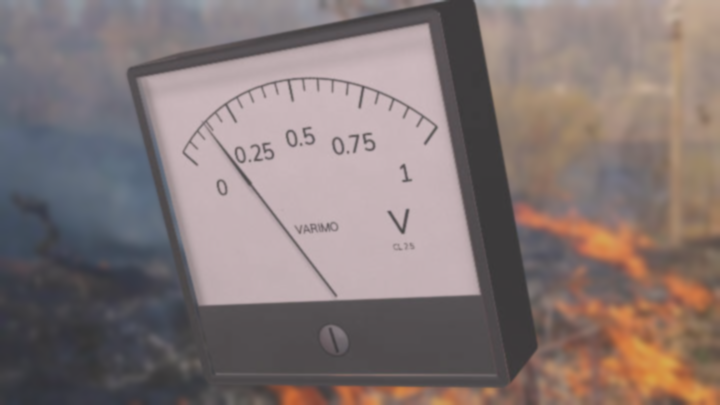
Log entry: 0.15 (V)
